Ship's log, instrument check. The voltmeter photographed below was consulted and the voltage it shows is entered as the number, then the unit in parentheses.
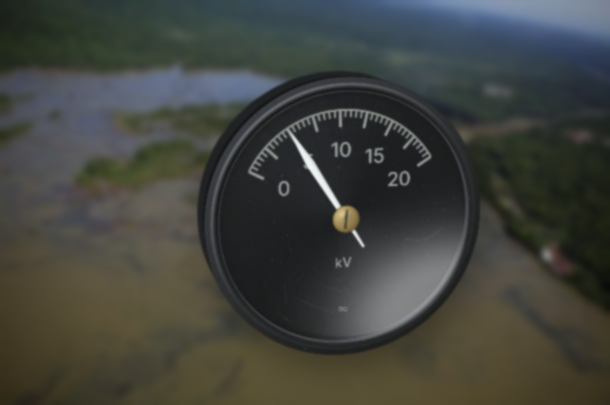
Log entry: 5 (kV)
